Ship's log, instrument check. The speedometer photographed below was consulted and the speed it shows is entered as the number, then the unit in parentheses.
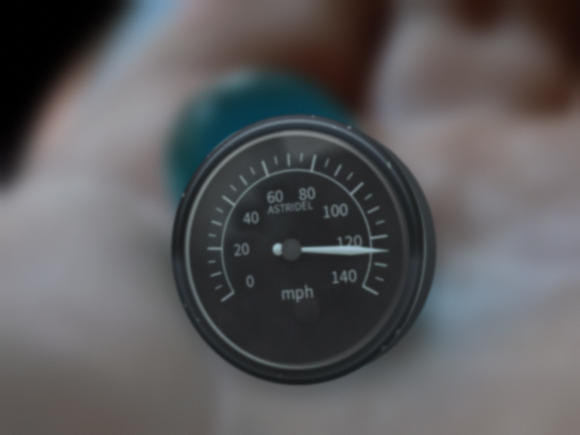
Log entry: 125 (mph)
